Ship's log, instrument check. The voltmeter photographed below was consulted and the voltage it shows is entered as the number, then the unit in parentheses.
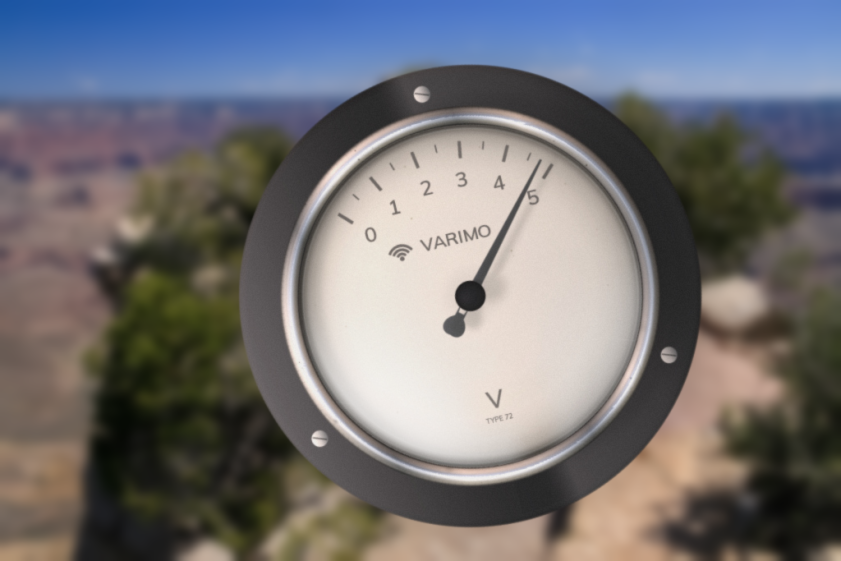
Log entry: 4.75 (V)
